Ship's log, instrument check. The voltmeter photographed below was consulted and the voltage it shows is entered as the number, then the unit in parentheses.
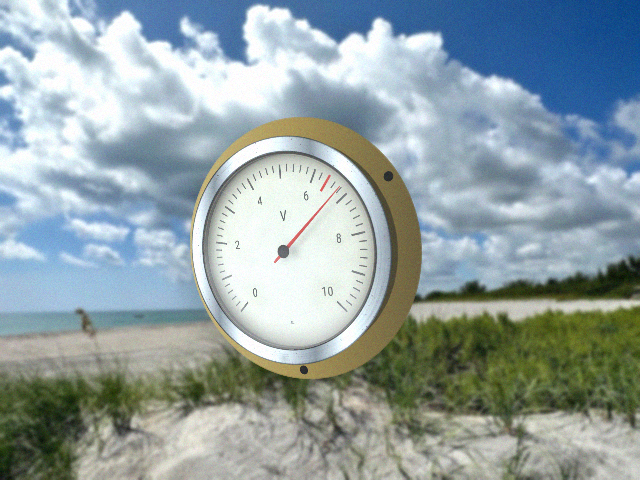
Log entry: 6.8 (V)
